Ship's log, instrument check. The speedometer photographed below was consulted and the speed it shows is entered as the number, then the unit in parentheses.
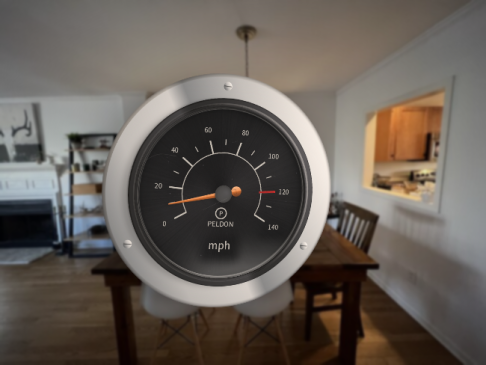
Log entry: 10 (mph)
